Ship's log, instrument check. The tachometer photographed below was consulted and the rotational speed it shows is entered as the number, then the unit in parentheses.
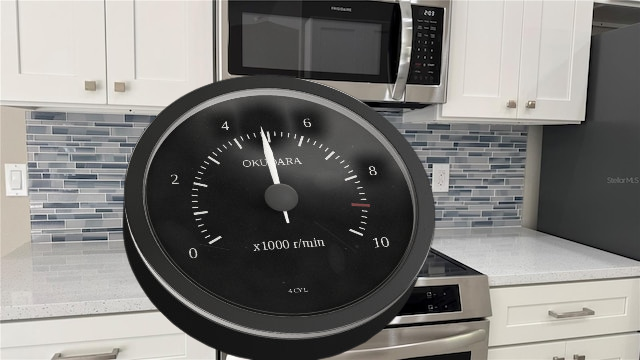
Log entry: 4800 (rpm)
